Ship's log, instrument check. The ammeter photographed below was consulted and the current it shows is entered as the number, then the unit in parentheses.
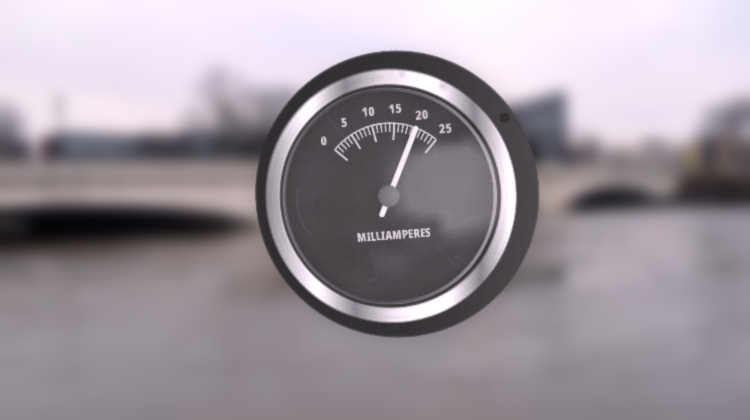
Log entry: 20 (mA)
